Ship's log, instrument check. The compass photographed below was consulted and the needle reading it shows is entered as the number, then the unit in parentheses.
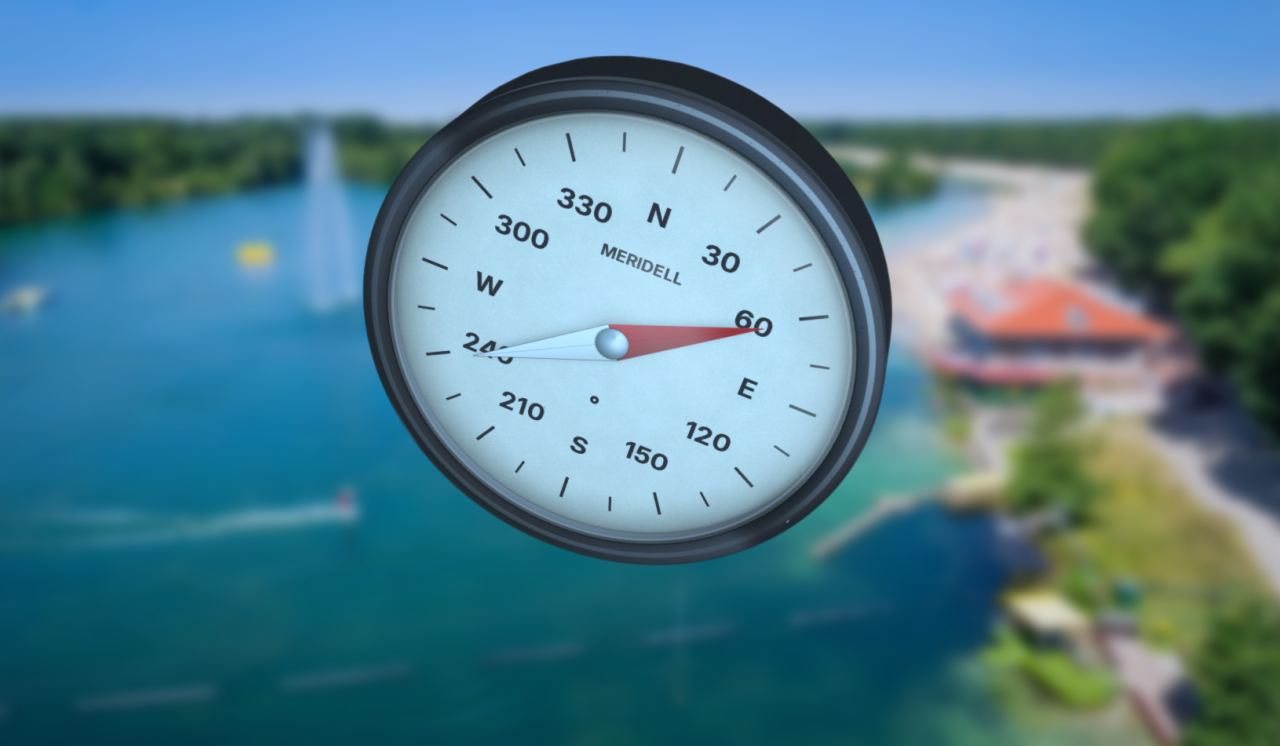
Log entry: 60 (°)
